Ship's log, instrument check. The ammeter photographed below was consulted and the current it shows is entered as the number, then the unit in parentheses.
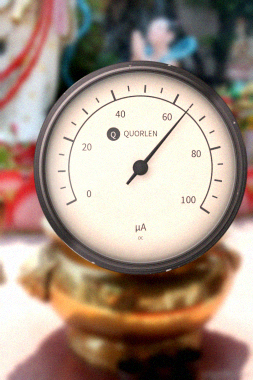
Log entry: 65 (µA)
